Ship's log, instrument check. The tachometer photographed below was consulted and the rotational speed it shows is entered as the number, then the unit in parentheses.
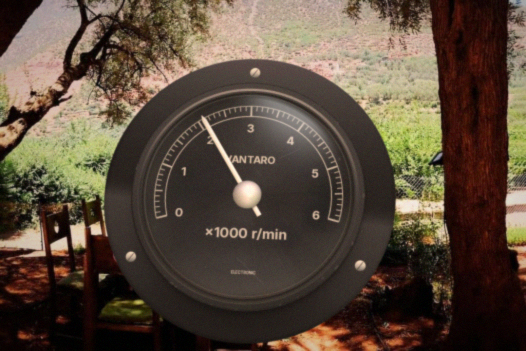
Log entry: 2100 (rpm)
